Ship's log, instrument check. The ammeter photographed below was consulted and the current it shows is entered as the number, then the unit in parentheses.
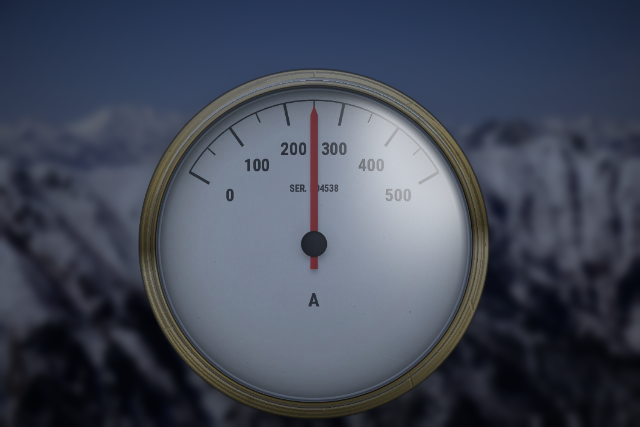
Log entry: 250 (A)
